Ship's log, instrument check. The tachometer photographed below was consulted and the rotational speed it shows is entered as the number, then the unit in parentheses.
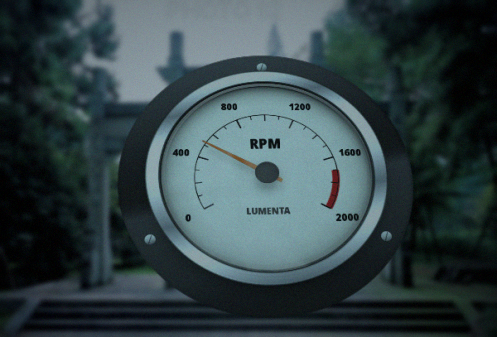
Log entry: 500 (rpm)
